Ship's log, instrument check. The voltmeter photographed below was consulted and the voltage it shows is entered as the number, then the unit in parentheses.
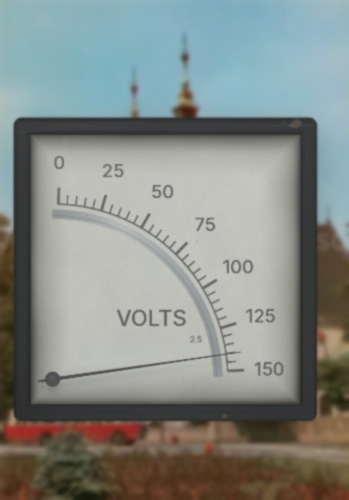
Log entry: 140 (V)
